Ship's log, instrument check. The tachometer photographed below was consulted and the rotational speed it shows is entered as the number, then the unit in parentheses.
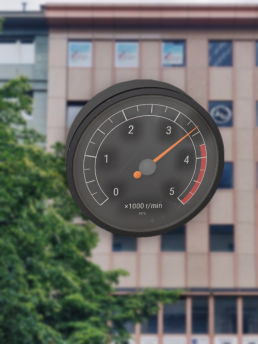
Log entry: 3375 (rpm)
